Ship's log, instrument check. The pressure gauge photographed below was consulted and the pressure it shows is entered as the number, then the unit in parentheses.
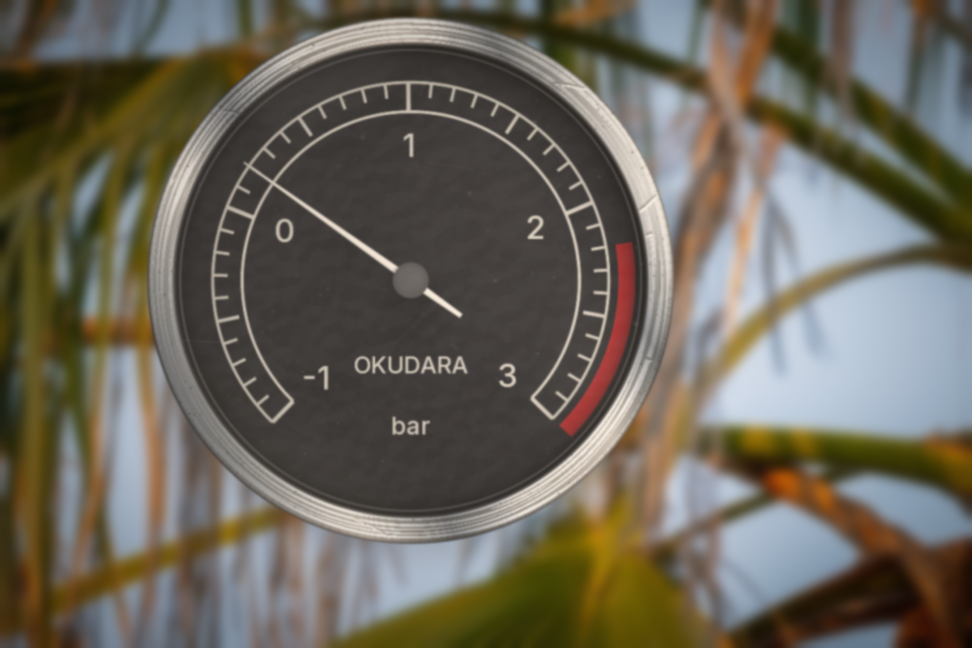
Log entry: 0.2 (bar)
